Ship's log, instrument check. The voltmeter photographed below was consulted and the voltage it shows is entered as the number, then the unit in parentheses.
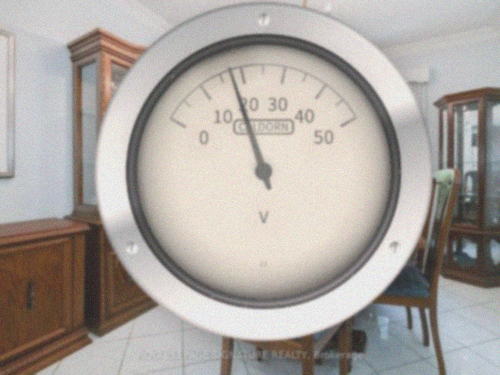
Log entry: 17.5 (V)
